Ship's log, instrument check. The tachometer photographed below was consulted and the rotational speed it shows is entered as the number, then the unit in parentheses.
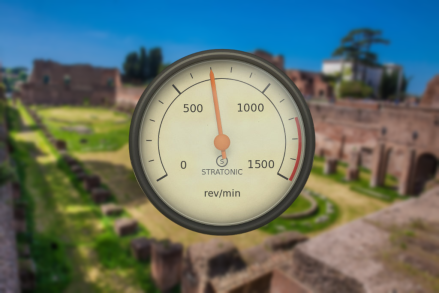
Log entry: 700 (rpm)
